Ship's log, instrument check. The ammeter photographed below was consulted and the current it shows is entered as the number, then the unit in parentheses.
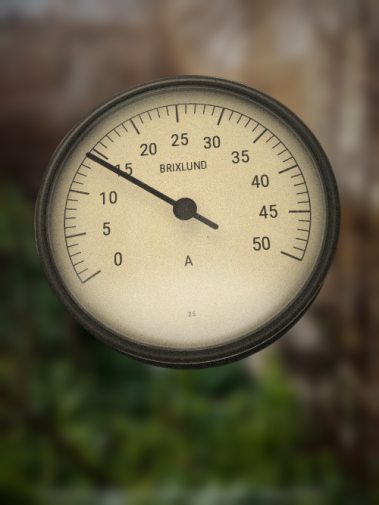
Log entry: 14 (A)
